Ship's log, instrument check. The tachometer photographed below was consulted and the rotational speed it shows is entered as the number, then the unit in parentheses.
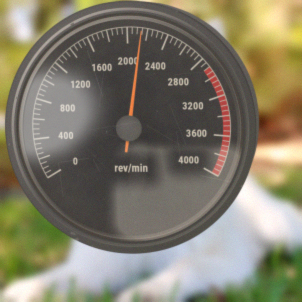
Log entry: 2150 (rpm)
